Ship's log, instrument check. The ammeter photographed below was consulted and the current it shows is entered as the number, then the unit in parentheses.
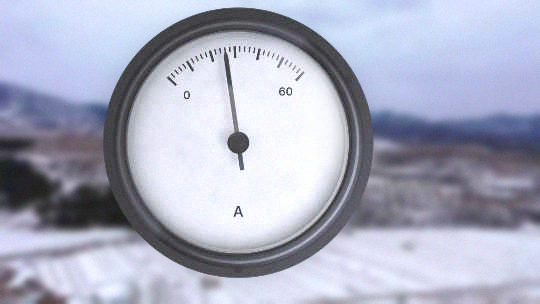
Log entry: 26 (A)
